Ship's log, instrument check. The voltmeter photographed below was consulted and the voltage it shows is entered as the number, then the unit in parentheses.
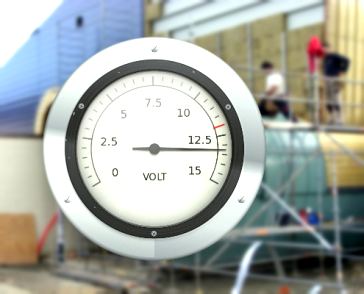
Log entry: 13.25 (V)
